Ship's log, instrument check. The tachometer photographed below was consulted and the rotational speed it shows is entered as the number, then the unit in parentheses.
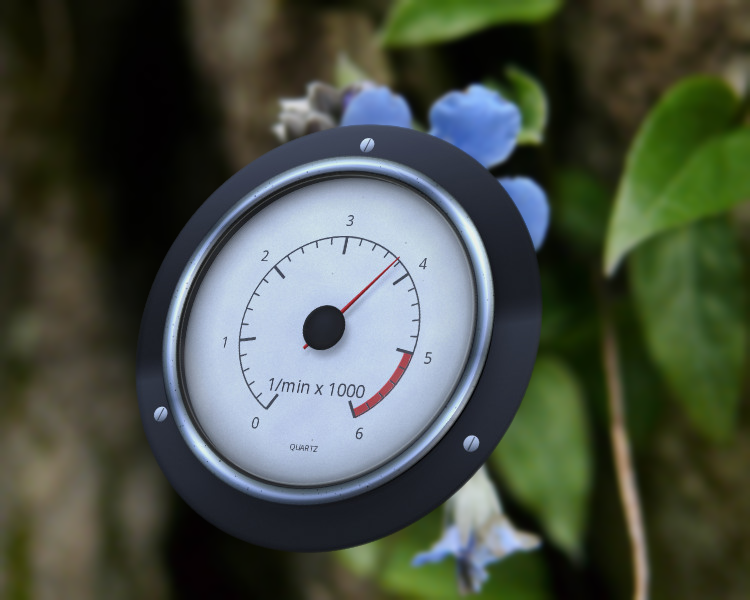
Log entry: 3800 (rpm)
